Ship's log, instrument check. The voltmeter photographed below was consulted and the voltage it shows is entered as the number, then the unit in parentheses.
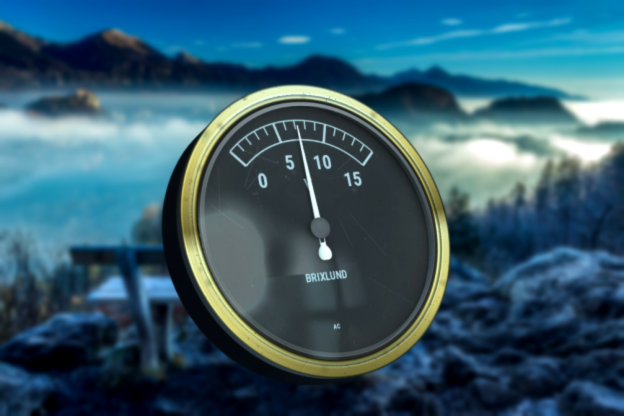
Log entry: 7 (V)
